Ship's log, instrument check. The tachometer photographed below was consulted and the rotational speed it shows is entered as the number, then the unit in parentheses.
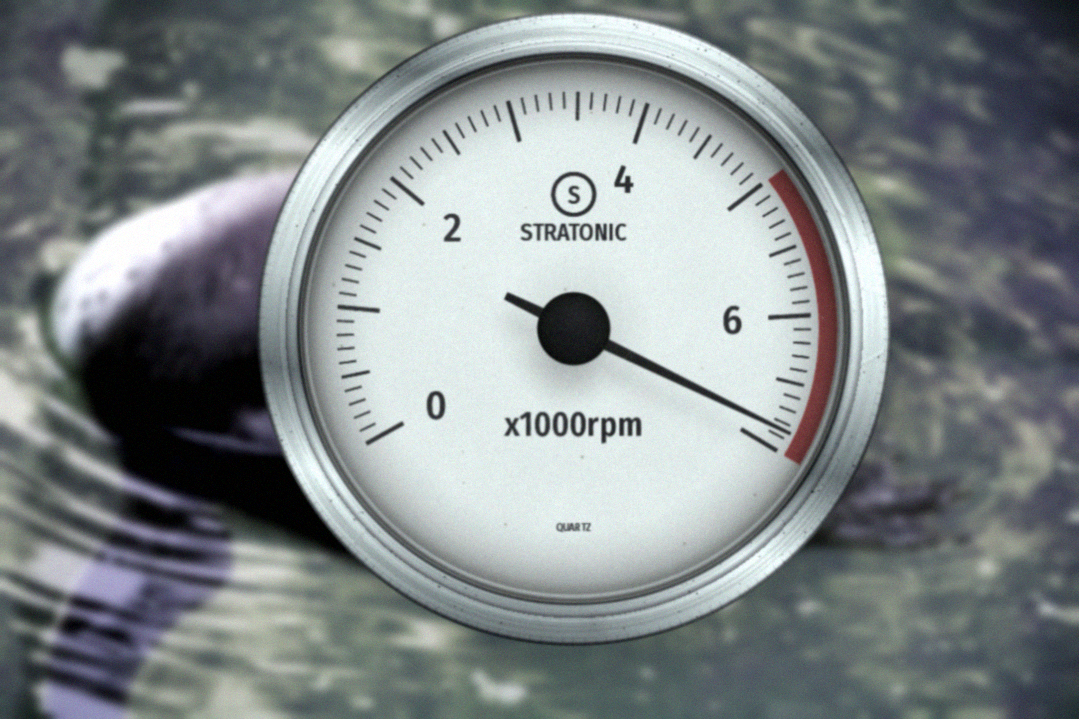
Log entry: 6850 (rpm)
